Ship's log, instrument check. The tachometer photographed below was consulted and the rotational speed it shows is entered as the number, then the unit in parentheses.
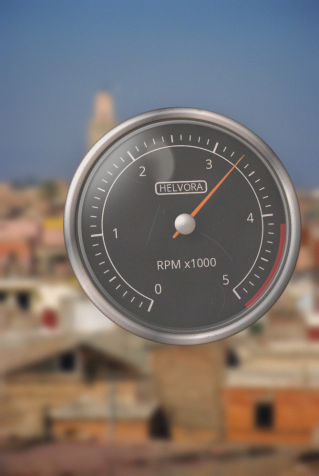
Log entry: 3300 (rpm)
